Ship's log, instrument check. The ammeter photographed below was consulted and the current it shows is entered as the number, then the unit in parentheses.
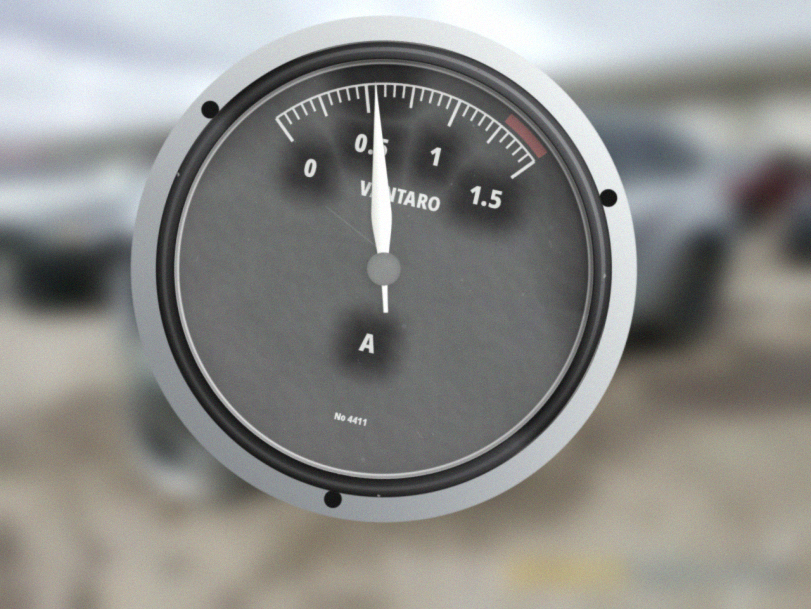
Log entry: 0.55 (A)
